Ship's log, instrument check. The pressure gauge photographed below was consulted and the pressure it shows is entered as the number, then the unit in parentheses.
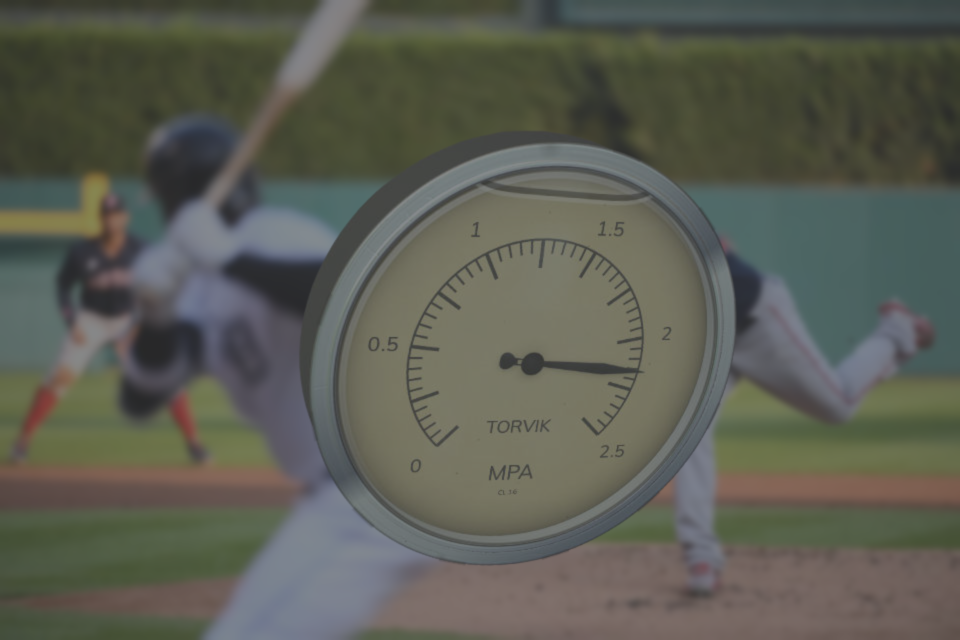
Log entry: 2.15 (MPa)
